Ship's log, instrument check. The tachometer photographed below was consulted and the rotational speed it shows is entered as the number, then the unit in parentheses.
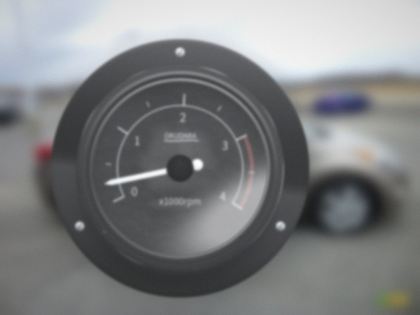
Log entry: 250 (rpm)
